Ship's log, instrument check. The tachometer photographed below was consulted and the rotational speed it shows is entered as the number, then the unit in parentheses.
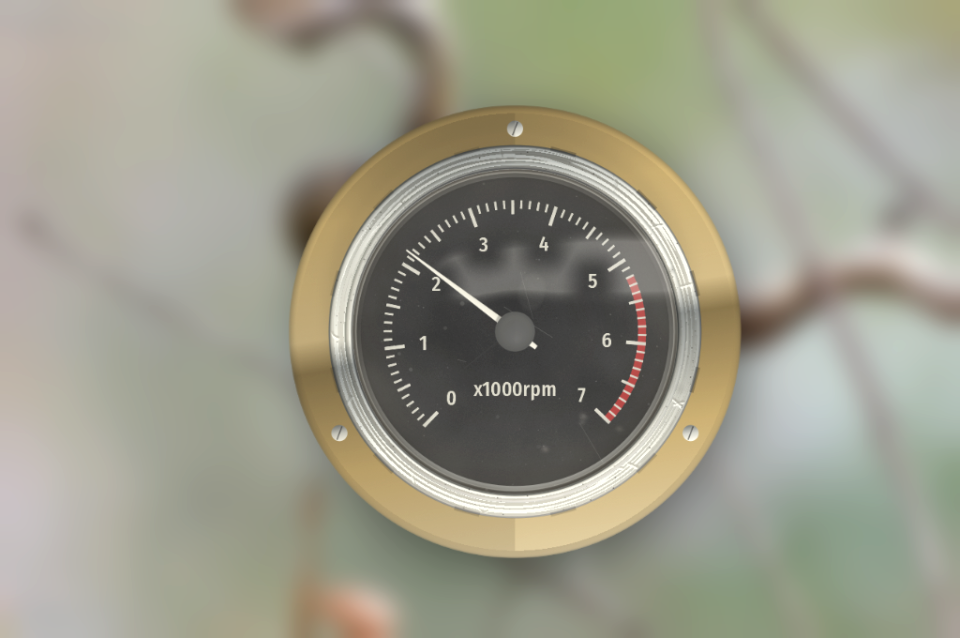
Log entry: 2150 (rpm)
